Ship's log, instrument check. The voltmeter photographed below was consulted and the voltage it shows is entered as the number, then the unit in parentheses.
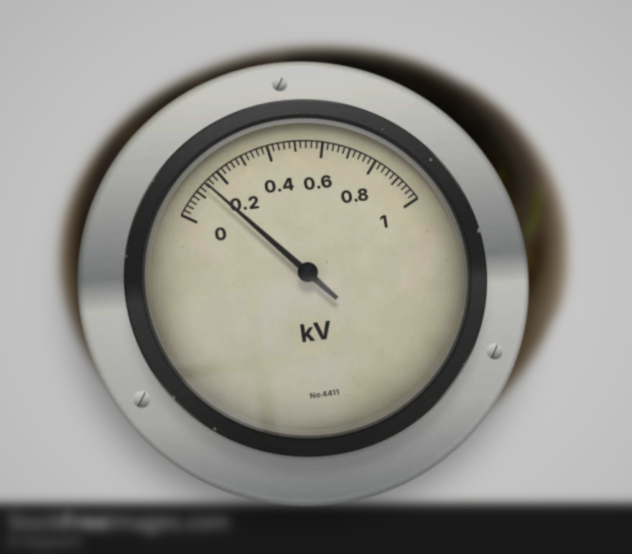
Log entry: 0.14 (kV)
